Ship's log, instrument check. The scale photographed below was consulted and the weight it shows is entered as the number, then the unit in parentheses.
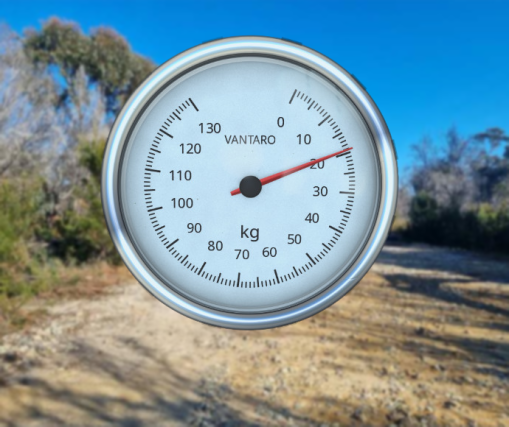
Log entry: 19 (kg)
